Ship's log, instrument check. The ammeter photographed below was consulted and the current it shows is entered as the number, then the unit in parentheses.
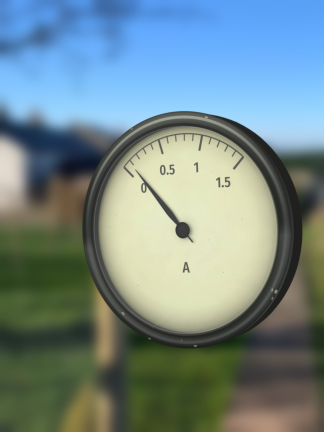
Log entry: 0.1 (A)
